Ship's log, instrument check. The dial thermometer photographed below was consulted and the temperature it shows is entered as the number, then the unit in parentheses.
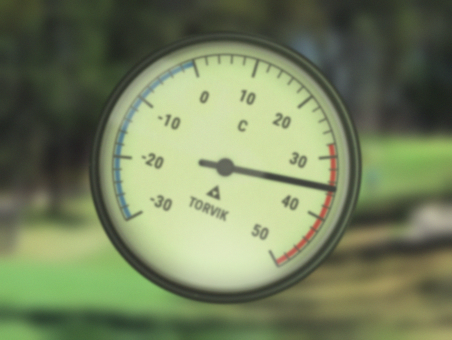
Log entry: 35 (°C)
